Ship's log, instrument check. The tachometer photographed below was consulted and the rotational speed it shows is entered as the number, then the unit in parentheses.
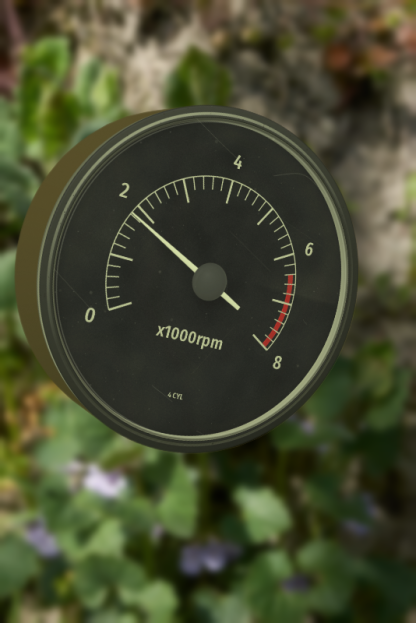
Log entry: 1800 (rpm)
